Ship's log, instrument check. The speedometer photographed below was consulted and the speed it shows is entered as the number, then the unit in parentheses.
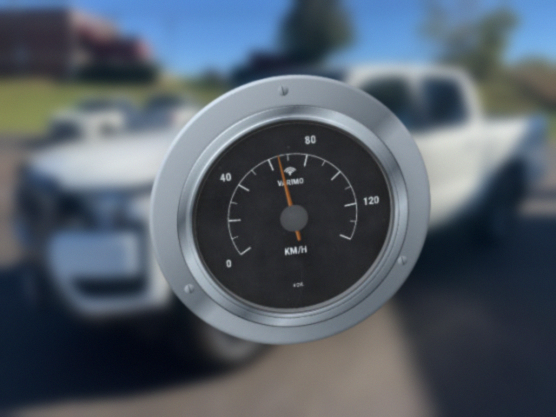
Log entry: 65 (km/h)
